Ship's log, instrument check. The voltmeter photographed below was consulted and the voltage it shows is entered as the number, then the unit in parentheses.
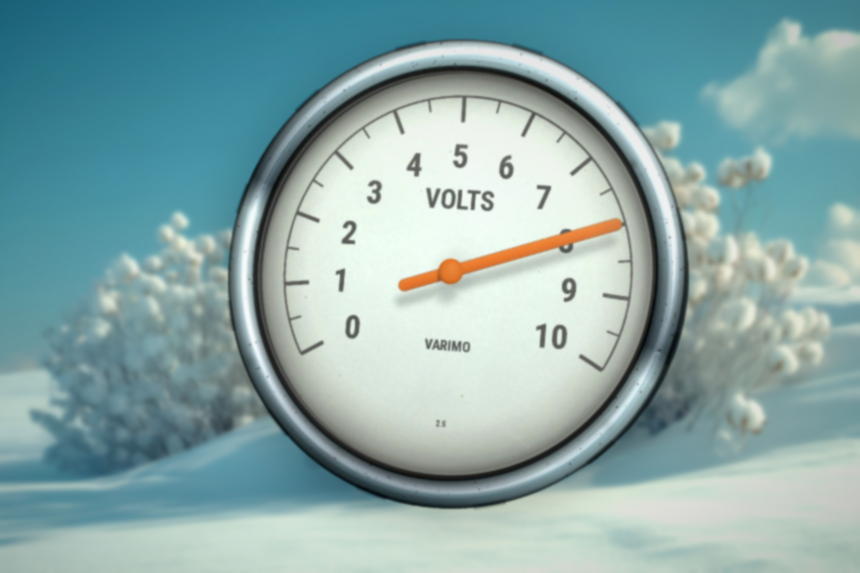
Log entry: 8 (V)
